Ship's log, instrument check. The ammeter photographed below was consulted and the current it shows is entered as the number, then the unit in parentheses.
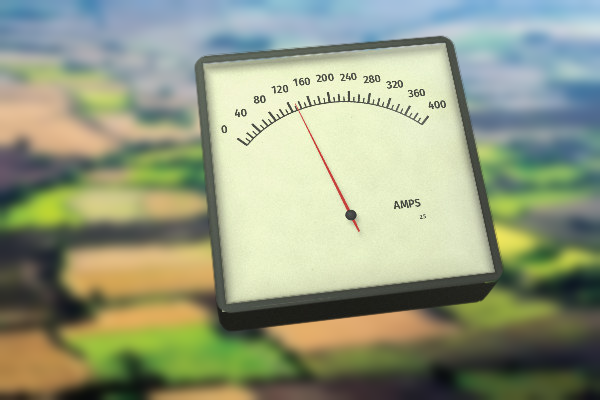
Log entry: 130 (A)
